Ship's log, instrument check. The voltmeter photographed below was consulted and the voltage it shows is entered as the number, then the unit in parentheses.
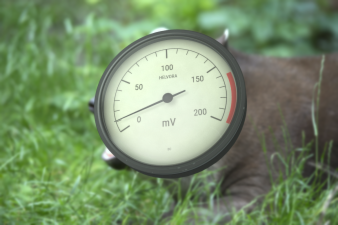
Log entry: 10 (mV)
